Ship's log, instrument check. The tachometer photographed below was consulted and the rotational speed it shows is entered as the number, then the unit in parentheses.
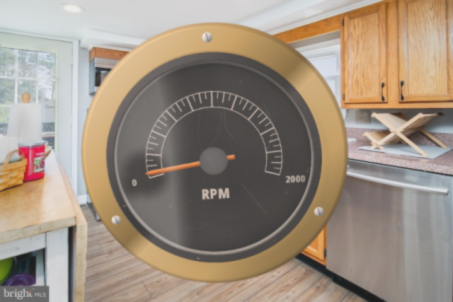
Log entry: 50 (rpm)
